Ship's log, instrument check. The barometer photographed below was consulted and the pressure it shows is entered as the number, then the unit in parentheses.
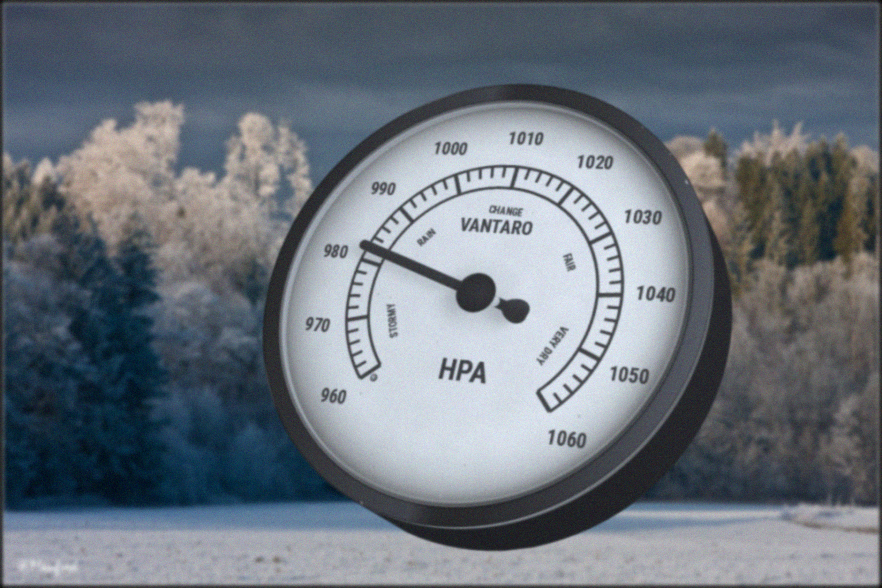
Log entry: 982 (hPa)
